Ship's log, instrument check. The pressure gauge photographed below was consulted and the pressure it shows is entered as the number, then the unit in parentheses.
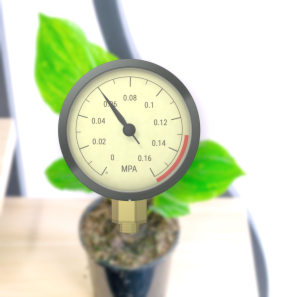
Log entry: 0.06 (MPa)
